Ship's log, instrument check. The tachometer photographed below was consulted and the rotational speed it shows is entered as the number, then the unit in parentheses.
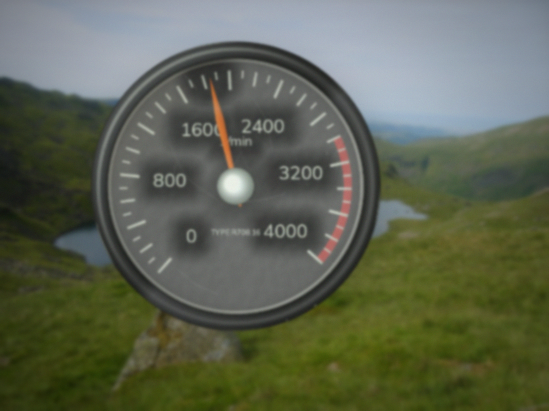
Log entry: 1850 (rpm)
